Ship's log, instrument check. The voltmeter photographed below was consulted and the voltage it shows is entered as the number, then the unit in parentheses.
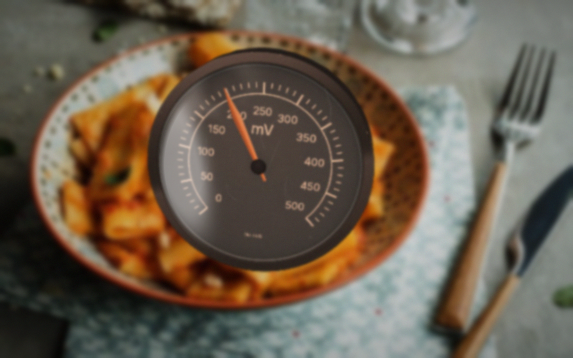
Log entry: 200 (mV)
